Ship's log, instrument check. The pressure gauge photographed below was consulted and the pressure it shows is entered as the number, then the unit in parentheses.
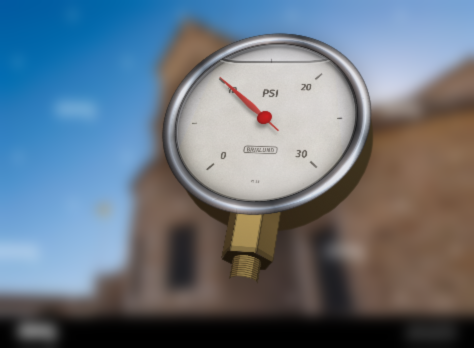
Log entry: 10 (psi)
